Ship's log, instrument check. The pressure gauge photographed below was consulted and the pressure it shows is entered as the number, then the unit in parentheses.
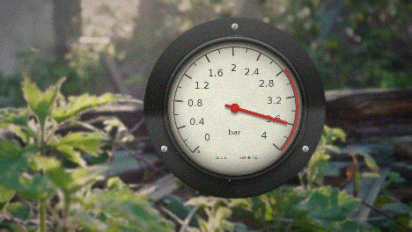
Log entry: 3.6 (bar)
